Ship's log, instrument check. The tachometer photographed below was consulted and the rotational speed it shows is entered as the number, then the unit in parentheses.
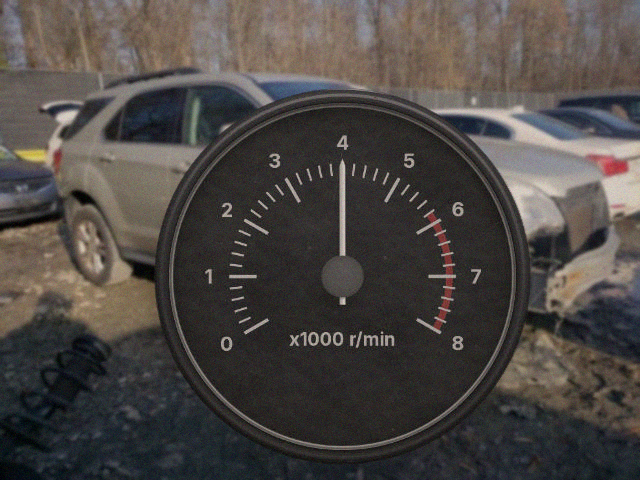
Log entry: 4000 (rpm)
